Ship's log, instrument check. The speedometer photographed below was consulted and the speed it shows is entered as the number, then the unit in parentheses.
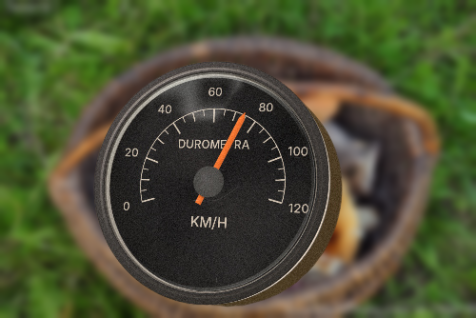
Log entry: 75 (km/h)
